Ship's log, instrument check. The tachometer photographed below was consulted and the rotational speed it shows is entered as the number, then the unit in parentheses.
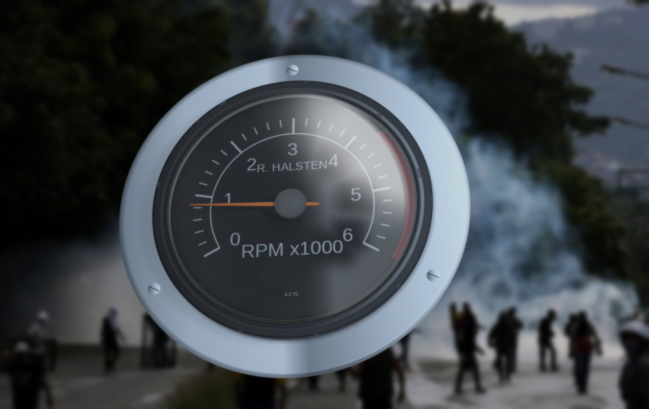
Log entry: 800 (rpm)
